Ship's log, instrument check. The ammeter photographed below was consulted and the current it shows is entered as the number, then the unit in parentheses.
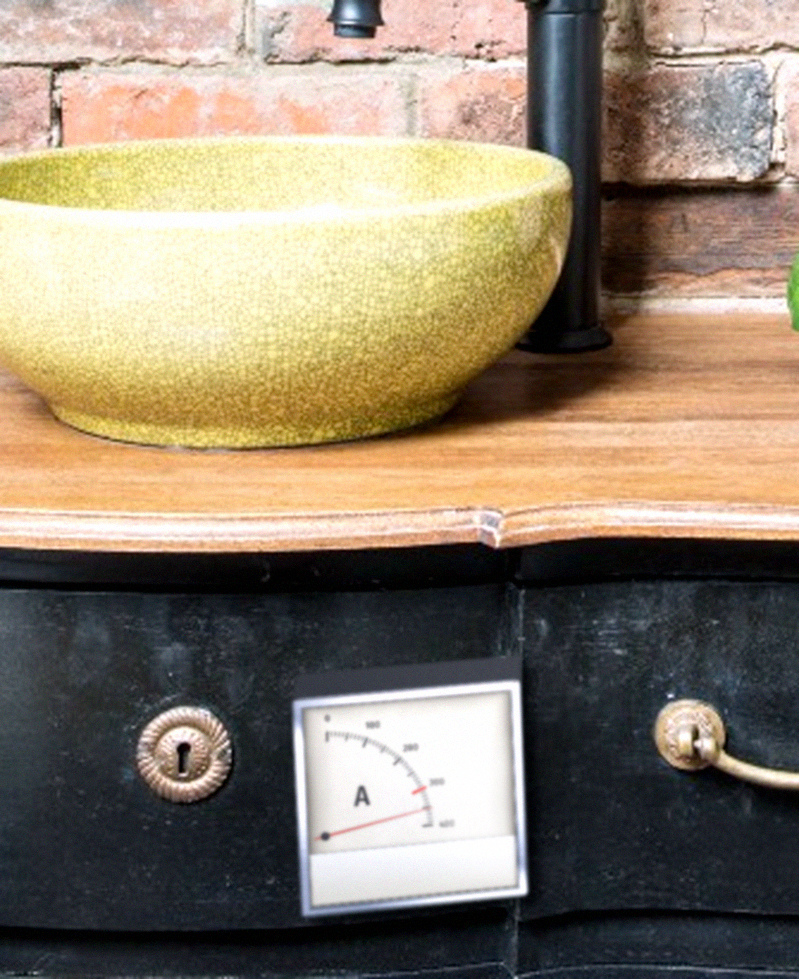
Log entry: 350 (A)
